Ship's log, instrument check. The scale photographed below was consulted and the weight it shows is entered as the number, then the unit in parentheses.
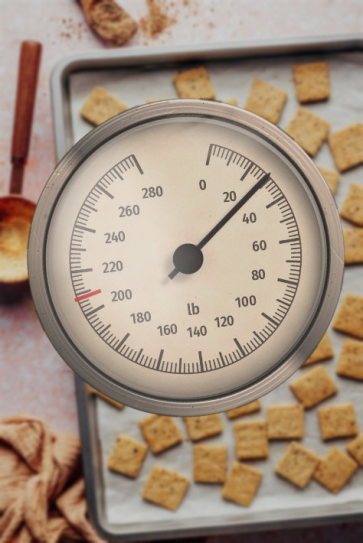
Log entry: 28 (lb)
